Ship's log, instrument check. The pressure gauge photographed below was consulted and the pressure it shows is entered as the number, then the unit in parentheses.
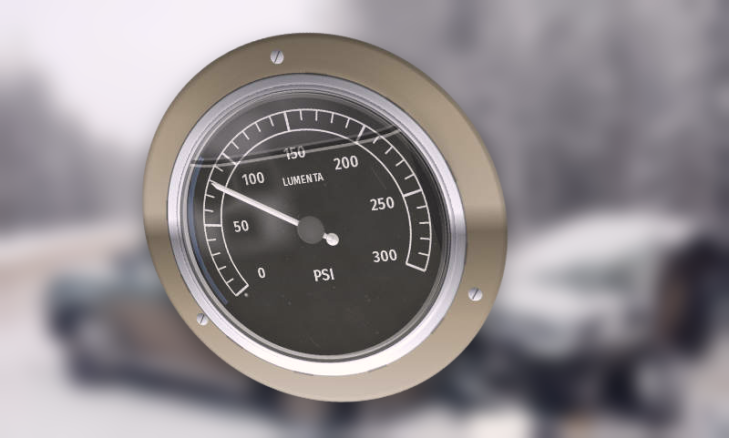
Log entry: 80 (psi)
